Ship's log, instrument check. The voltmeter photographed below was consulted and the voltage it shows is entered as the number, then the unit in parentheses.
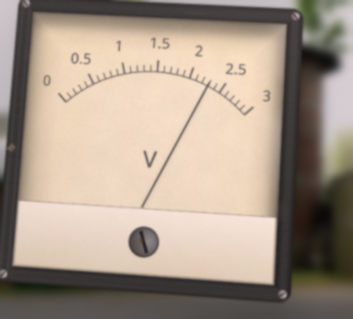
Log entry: 2.3 (V)
